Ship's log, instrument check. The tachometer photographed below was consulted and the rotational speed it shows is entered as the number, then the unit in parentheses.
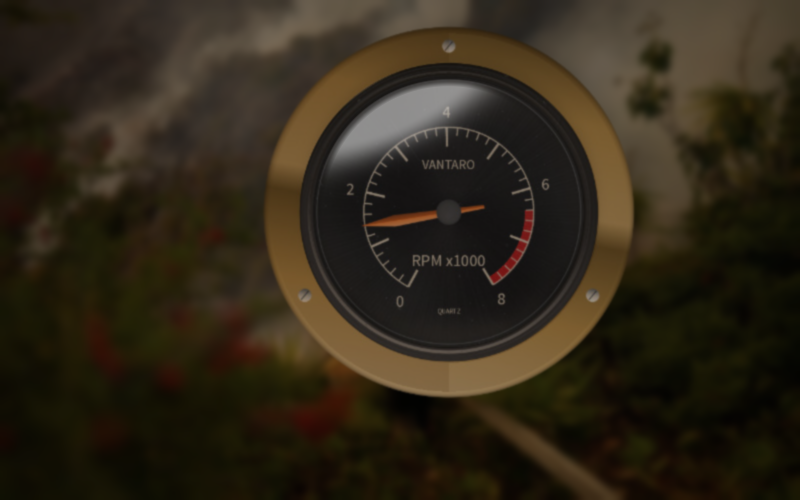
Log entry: 1400 (rpm)
